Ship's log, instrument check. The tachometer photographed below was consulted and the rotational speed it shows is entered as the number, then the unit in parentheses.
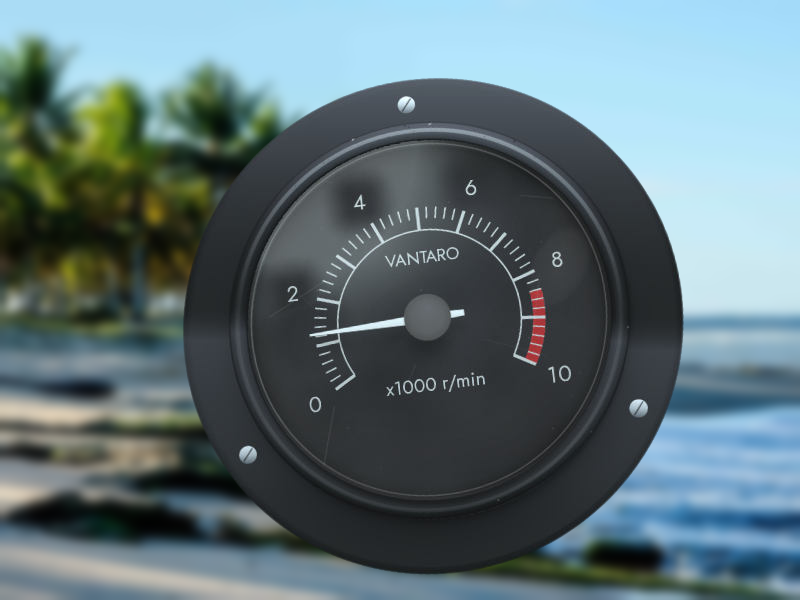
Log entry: 1200 (rpm)
